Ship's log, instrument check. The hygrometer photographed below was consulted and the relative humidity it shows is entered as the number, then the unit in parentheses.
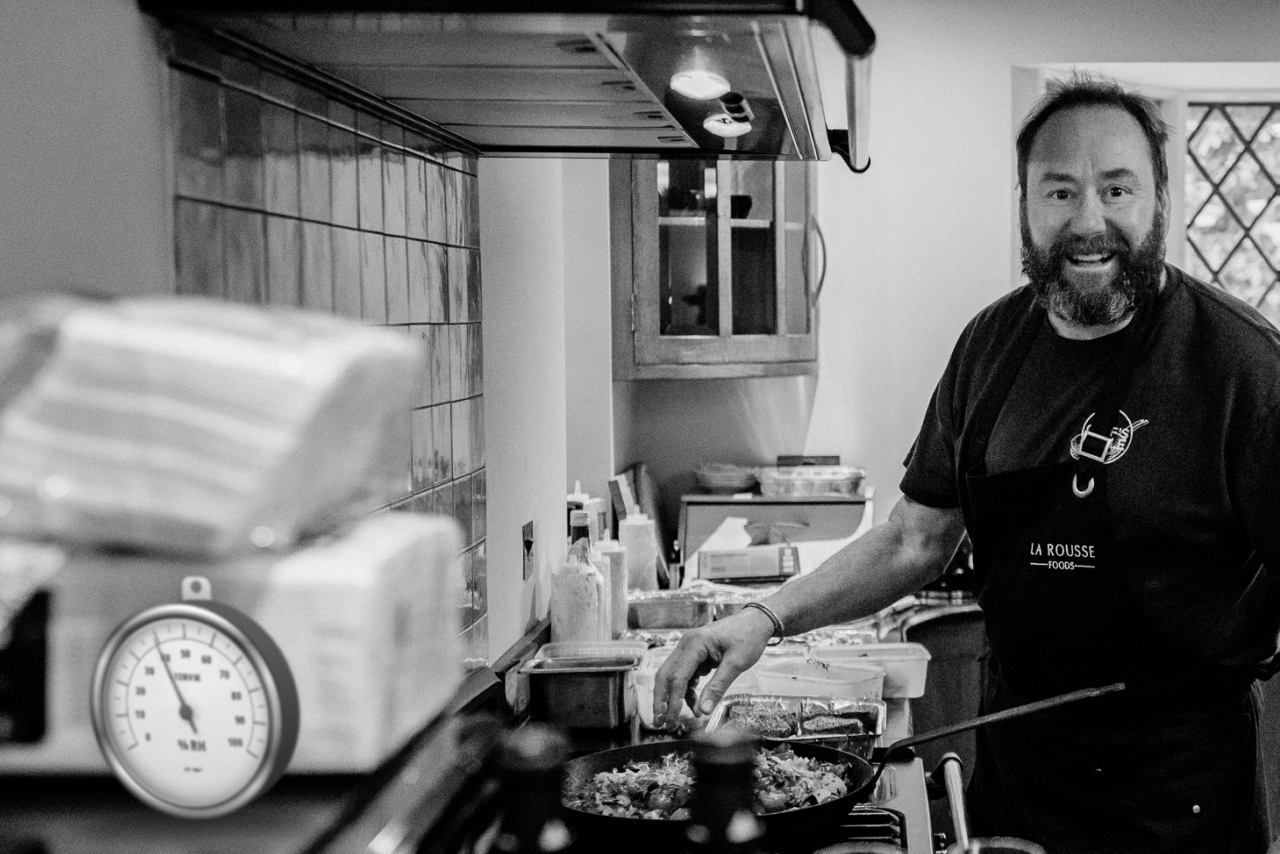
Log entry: 40 (%)
